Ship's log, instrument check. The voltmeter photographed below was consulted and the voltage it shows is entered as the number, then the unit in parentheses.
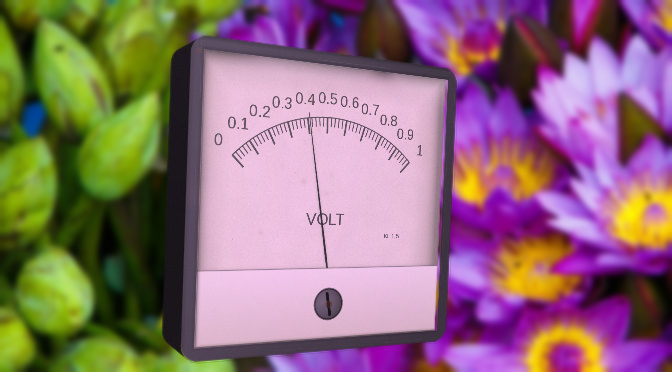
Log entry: 0.4 (V)
